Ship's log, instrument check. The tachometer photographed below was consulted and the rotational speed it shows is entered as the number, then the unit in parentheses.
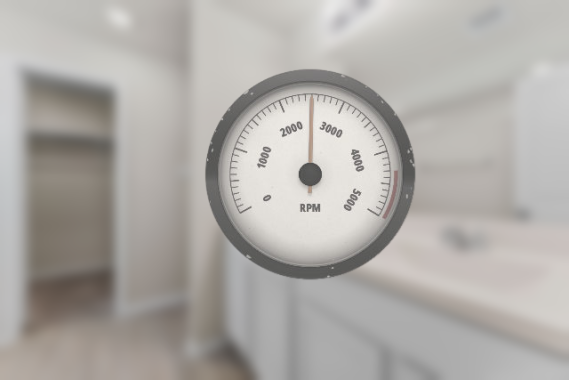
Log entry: 2500 (rpm)
